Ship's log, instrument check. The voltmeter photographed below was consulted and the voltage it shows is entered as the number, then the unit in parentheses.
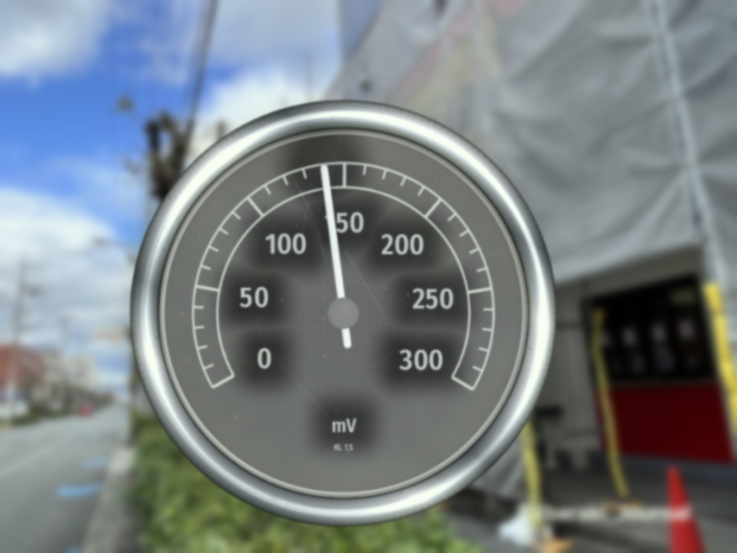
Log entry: 140 (mV)
